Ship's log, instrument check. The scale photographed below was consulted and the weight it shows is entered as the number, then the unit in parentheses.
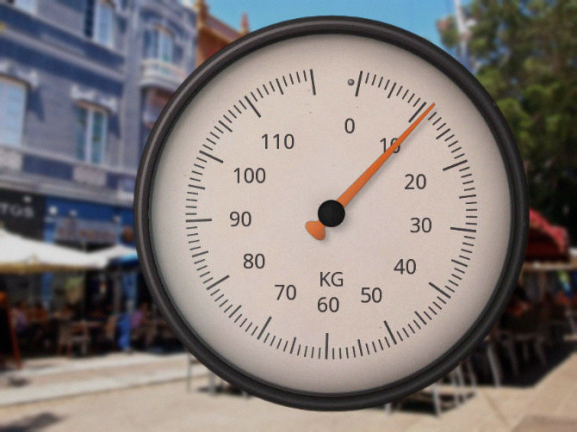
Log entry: 11 (kg)
